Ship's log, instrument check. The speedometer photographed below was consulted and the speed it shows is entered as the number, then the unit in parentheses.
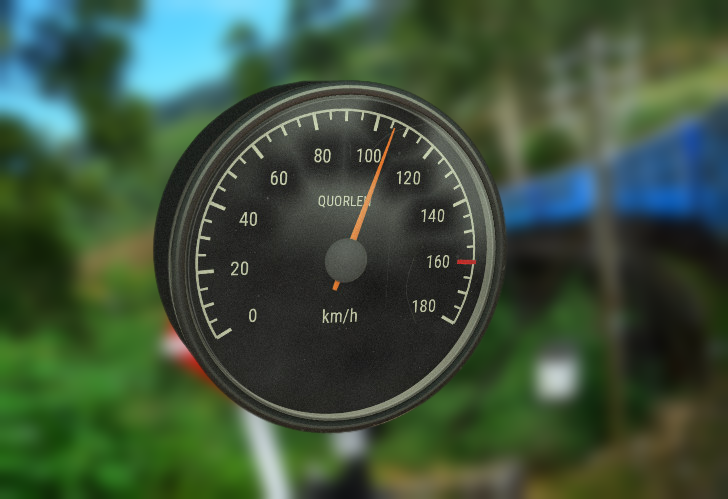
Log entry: 105 (km/h)
